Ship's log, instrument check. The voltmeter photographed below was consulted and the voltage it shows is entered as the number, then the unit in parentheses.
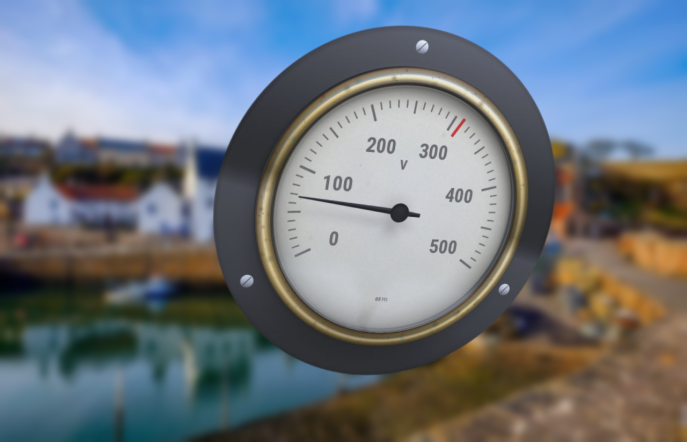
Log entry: 70 (V)
